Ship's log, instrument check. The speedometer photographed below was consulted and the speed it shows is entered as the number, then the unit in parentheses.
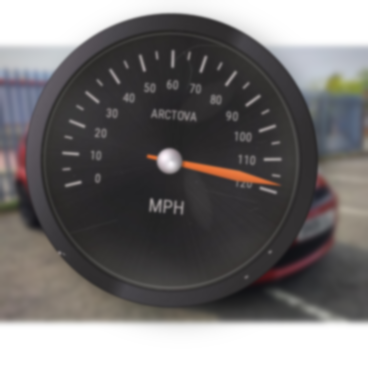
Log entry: 117.5 (mph)
